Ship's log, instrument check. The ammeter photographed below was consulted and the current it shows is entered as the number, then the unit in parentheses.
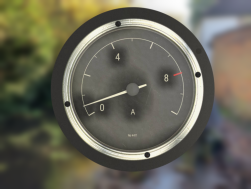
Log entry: 0.5 (A)
